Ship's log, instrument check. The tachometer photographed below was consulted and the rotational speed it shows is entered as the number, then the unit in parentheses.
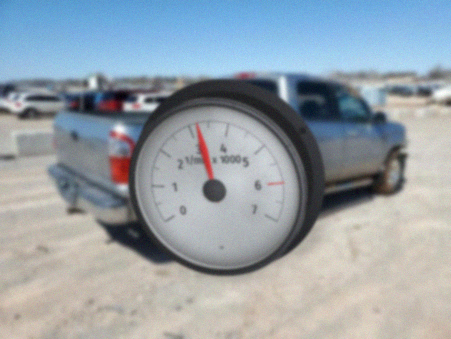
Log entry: 3250 (rpm)
